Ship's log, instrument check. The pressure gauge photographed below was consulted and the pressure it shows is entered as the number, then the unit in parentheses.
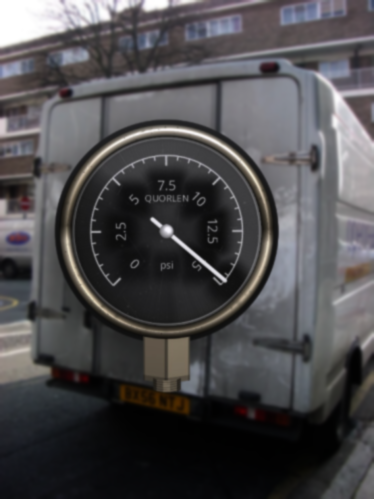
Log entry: 14.75 (psi)
